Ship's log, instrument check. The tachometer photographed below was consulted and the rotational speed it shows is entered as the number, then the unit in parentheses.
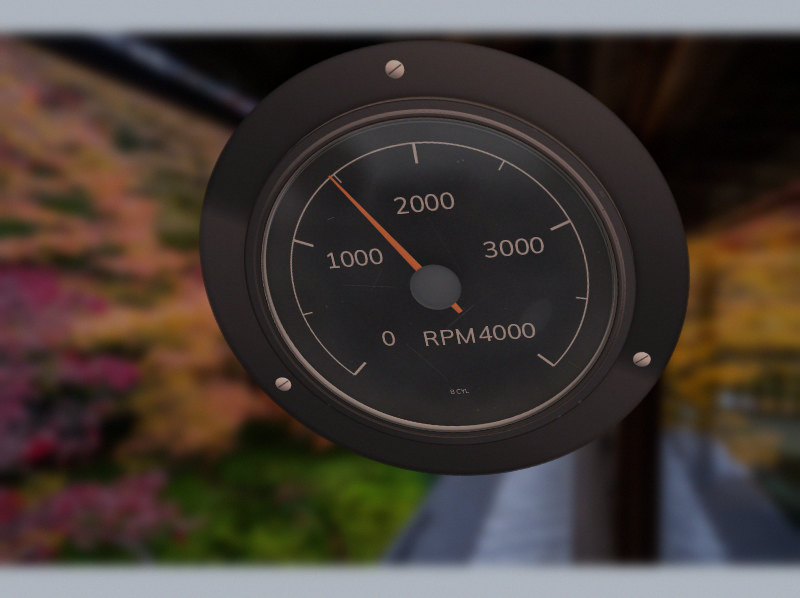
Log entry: 1500 (rpm)
